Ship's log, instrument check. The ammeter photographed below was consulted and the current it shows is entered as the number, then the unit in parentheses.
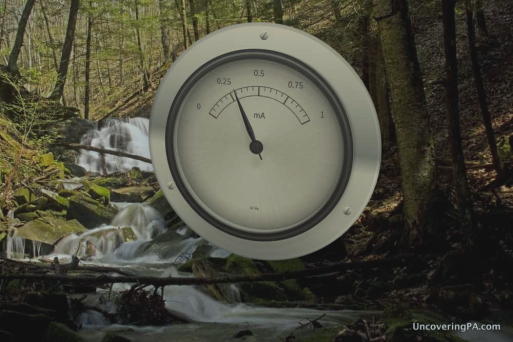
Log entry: 0.3 (mA)
